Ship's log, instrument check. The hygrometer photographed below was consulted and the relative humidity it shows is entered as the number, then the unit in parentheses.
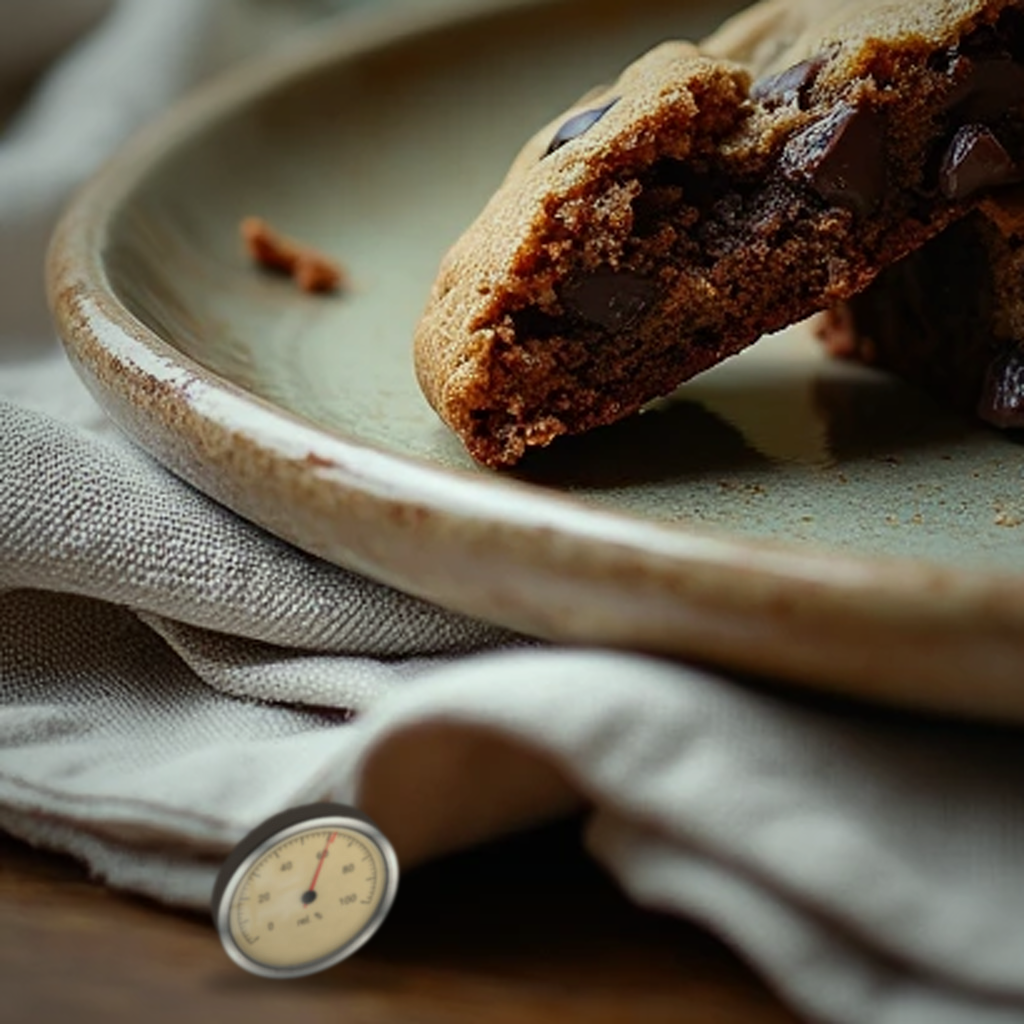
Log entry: 60 (%)
